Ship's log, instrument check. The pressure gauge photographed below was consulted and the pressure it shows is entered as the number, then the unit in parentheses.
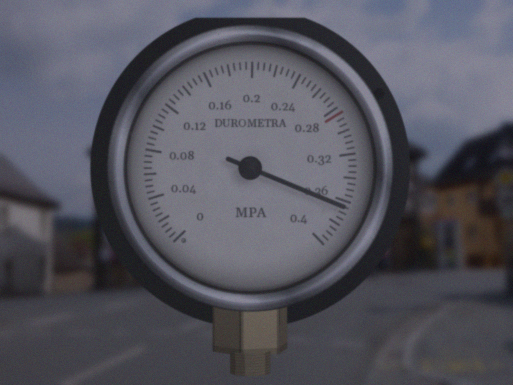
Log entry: 0.365 (MPa)
